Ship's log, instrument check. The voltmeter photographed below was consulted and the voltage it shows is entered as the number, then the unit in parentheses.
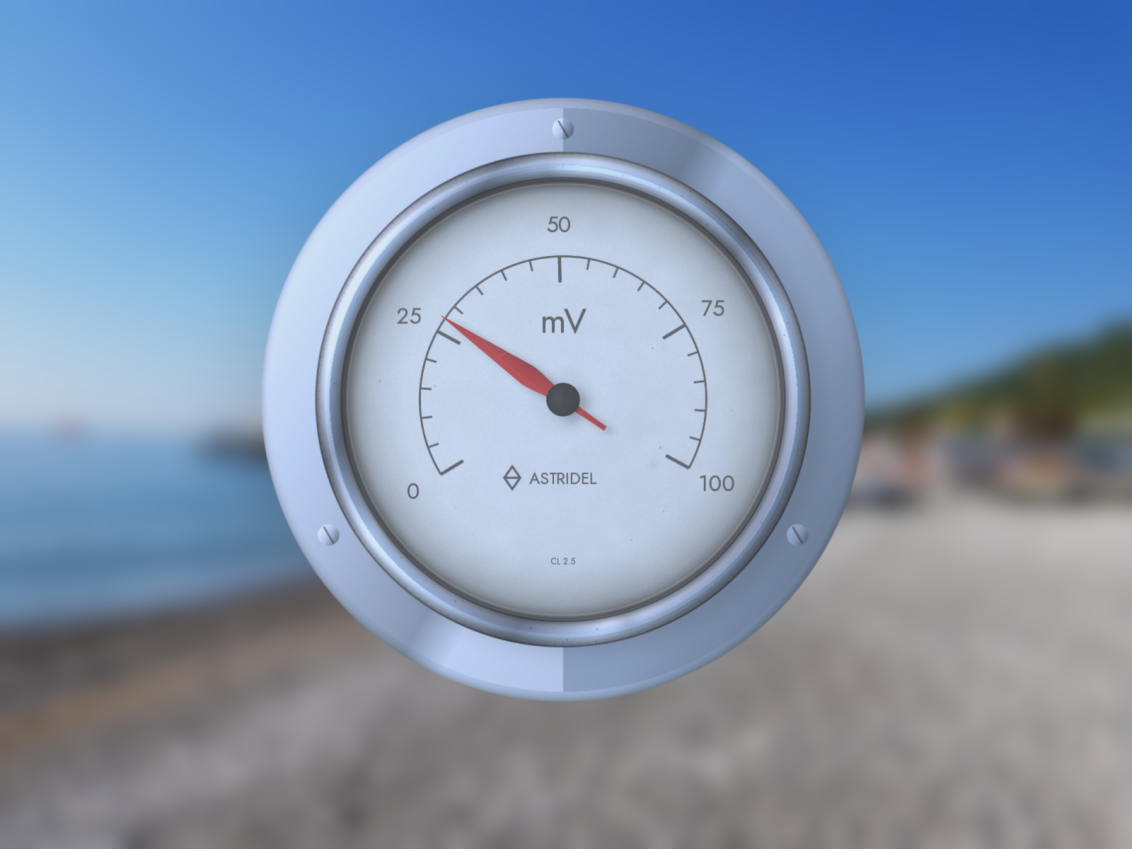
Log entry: 27.5 (mV)
